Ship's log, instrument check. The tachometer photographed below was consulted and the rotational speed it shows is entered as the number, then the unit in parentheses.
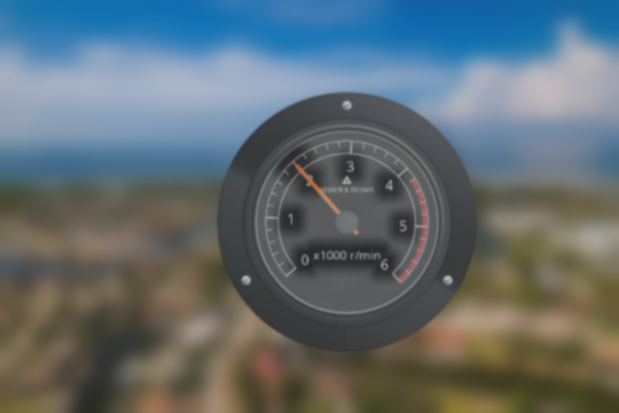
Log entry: 2000 (rpm)
